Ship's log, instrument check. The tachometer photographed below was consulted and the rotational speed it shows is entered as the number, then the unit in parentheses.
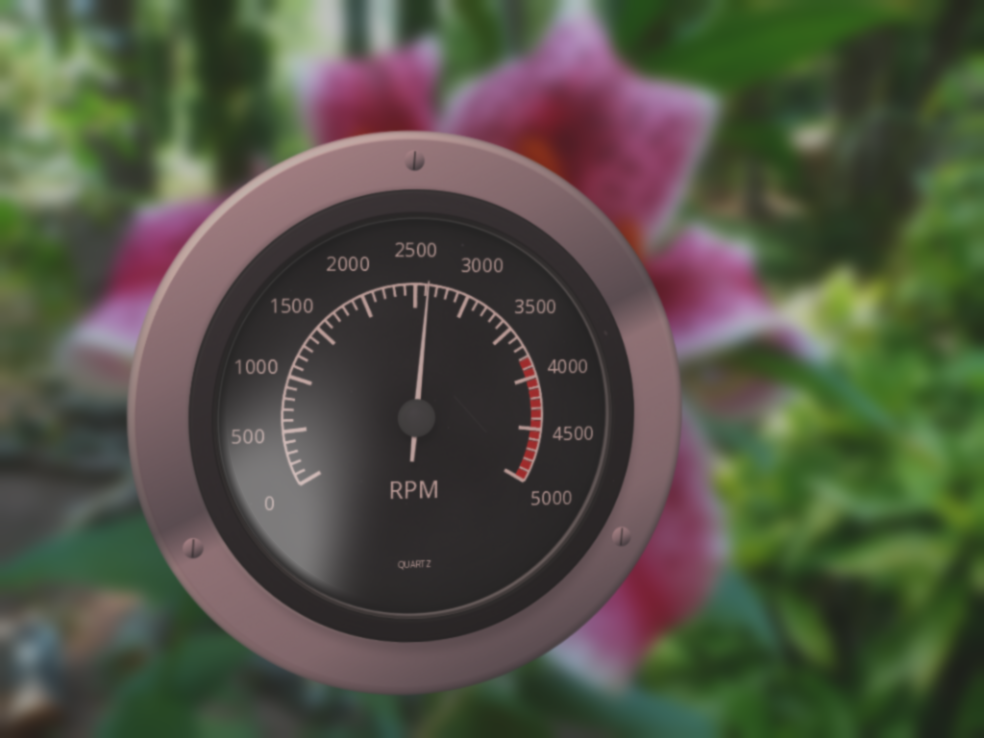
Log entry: 2600 (rpm)
